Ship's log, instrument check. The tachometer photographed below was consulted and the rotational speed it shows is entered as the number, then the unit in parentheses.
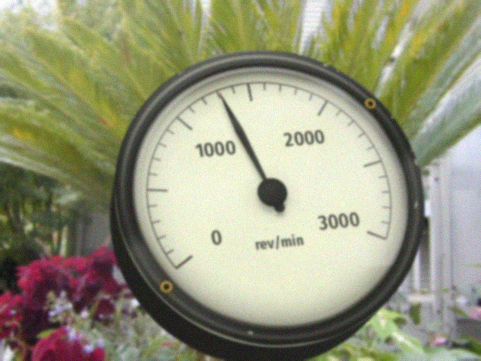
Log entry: 1300 (rpm)
